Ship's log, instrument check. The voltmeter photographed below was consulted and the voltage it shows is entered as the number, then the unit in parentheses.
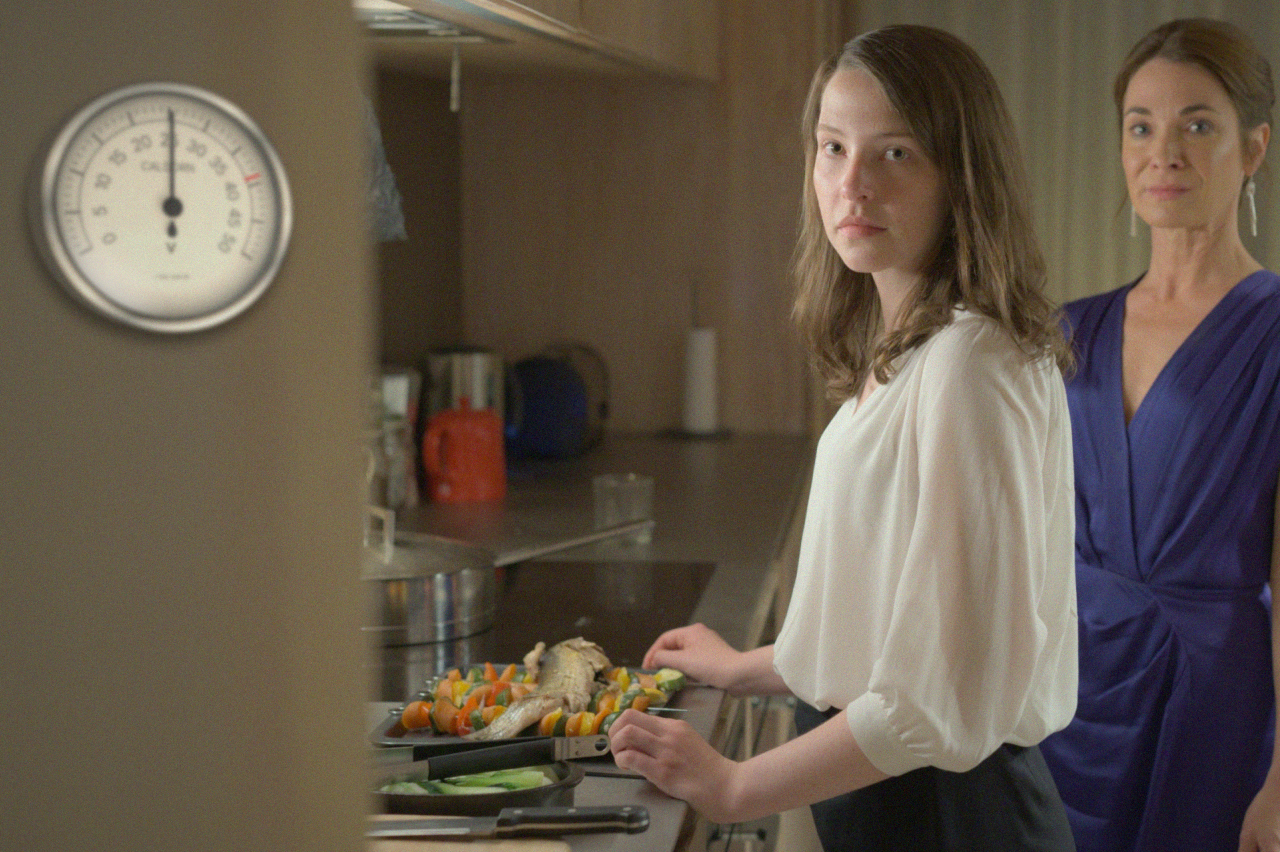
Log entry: 25 (V)
